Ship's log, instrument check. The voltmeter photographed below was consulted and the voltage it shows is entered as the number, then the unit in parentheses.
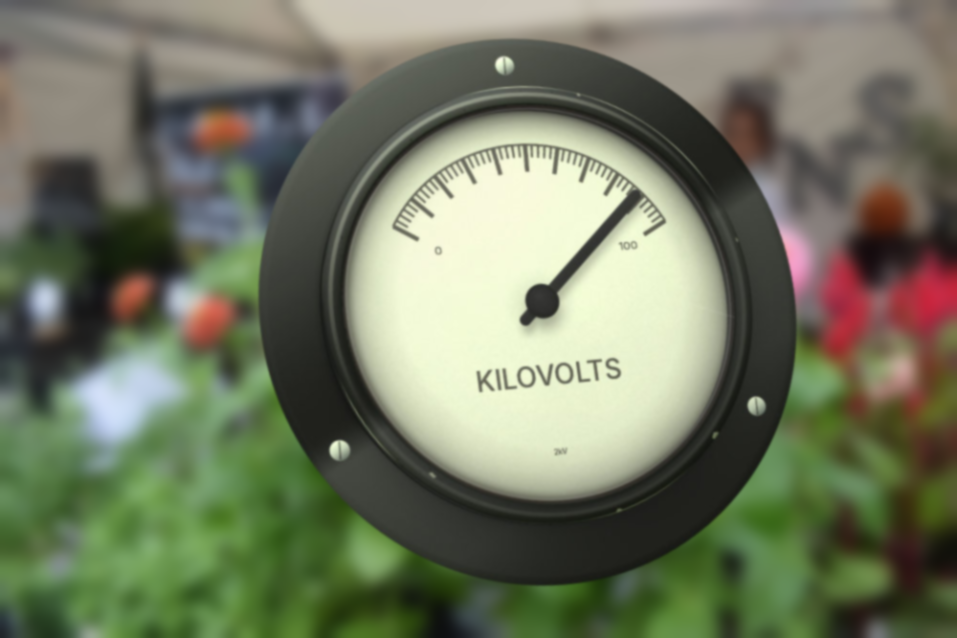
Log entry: 88 (kV)
